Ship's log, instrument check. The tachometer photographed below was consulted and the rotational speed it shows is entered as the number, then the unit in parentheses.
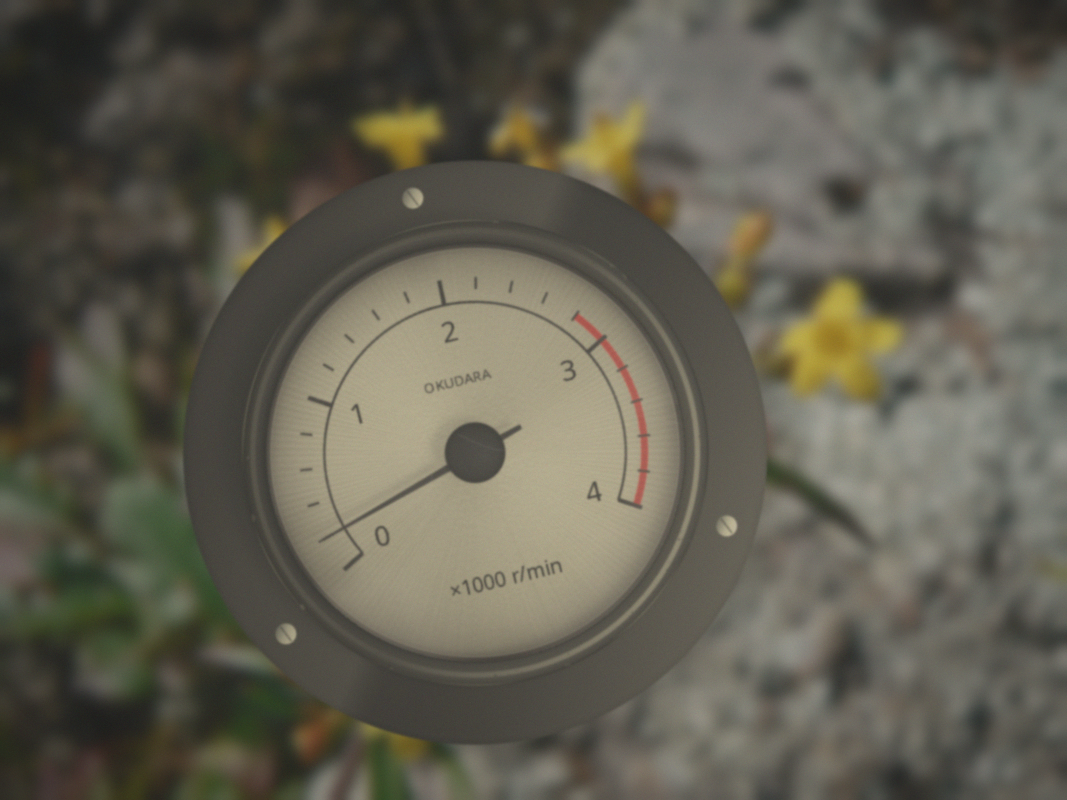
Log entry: 200 (rpm)
